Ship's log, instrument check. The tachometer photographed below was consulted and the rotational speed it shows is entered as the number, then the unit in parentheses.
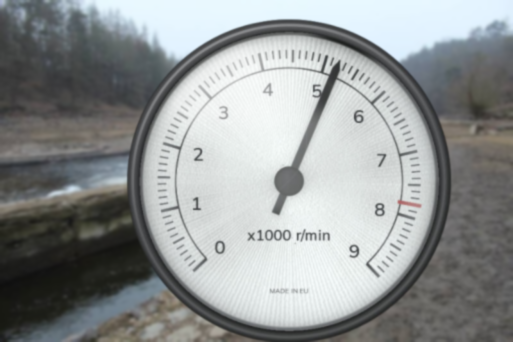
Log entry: 5200 (rpm)
